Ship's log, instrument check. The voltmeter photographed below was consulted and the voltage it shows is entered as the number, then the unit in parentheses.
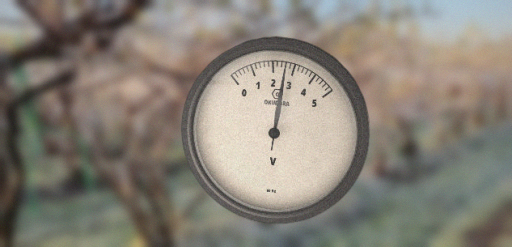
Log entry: 2.6 (V)
